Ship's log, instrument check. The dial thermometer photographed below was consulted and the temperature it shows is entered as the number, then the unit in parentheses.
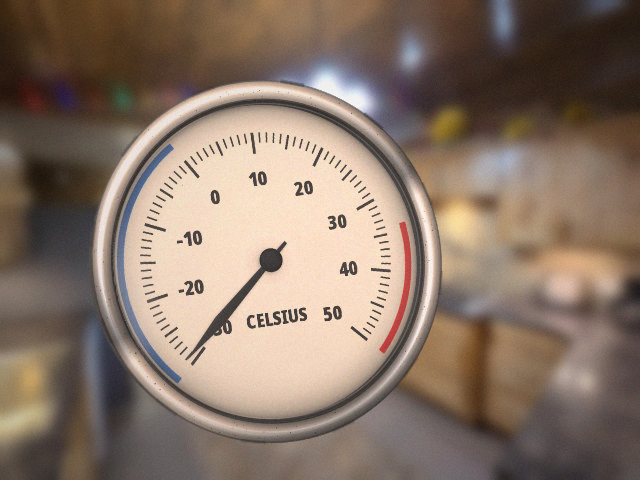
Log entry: -29 (°C)
